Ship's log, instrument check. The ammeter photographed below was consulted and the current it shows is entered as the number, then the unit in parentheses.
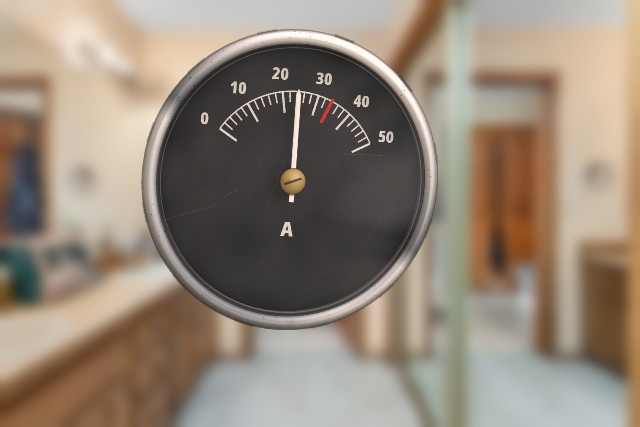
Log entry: 24 (A)
